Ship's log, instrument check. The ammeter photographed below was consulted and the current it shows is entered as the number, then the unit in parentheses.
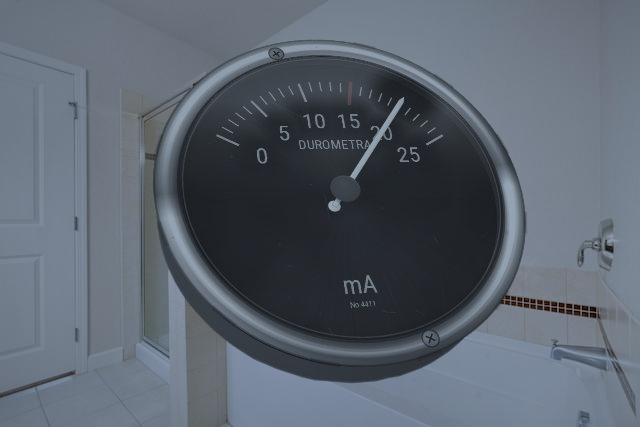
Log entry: 20 (mA)
